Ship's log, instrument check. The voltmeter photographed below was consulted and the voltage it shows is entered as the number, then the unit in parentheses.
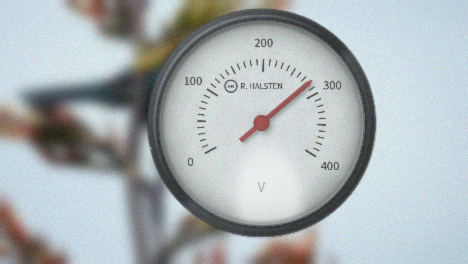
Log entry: 280 (V)
